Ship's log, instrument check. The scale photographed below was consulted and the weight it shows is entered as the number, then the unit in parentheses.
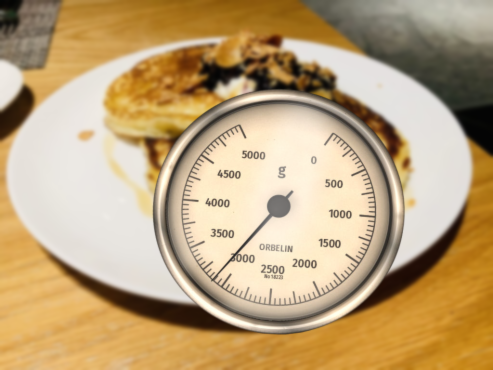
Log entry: 3100 (g)
